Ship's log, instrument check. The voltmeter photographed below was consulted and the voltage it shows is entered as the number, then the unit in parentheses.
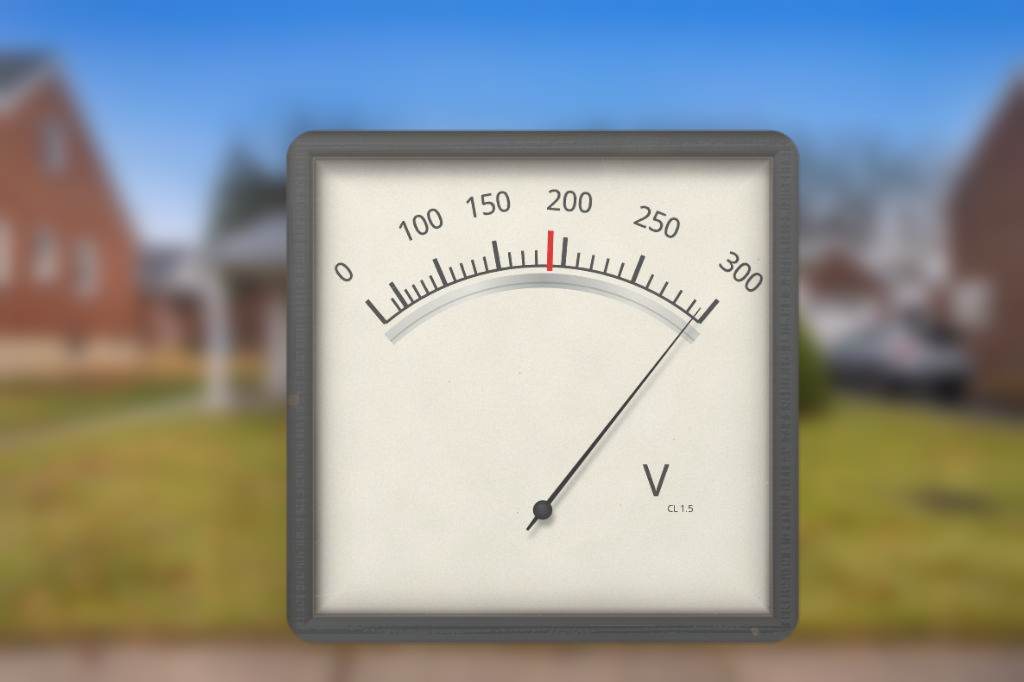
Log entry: 295 (V)
